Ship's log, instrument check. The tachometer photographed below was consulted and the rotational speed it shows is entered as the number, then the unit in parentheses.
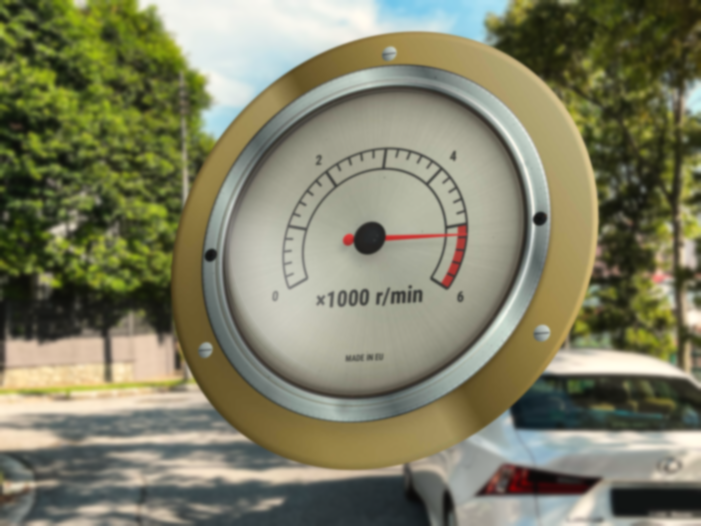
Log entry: 5200 (rpm)
